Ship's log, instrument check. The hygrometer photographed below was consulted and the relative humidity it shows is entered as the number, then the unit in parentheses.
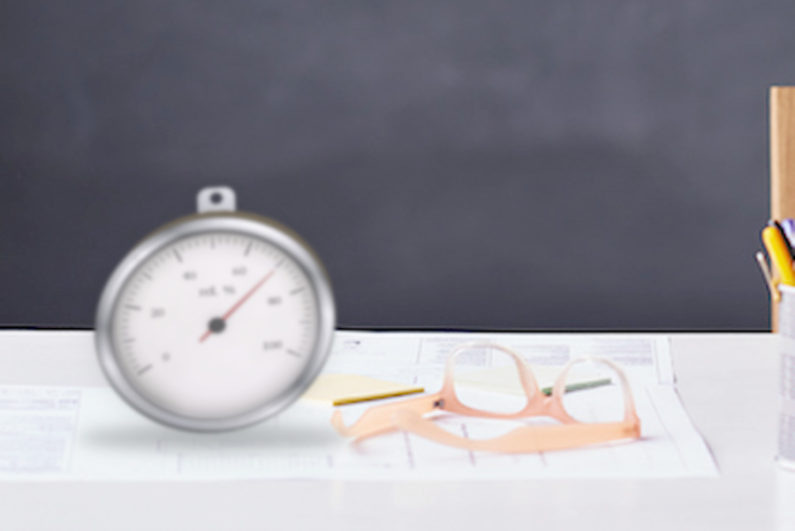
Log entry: 70 (%)
